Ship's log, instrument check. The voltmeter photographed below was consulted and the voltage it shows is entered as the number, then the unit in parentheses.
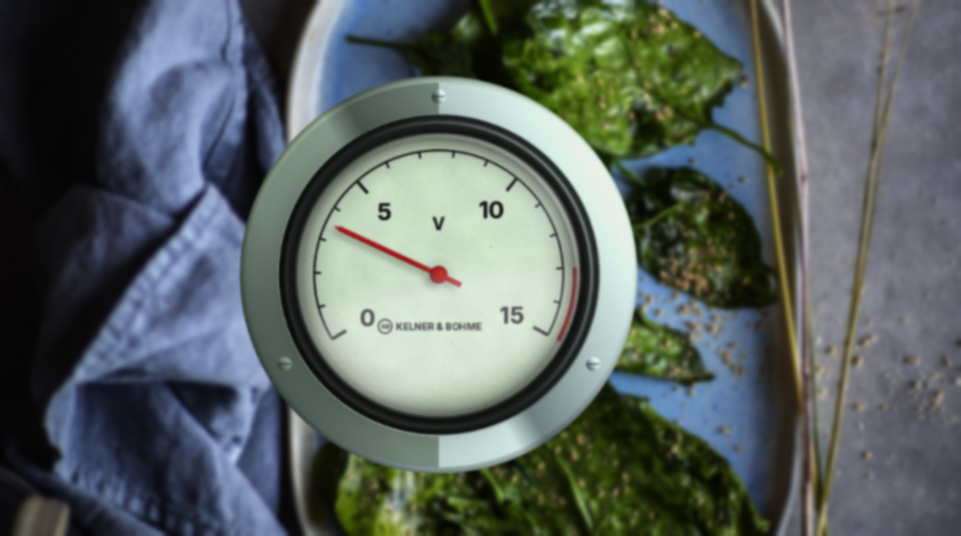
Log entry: 3.5 (V)
